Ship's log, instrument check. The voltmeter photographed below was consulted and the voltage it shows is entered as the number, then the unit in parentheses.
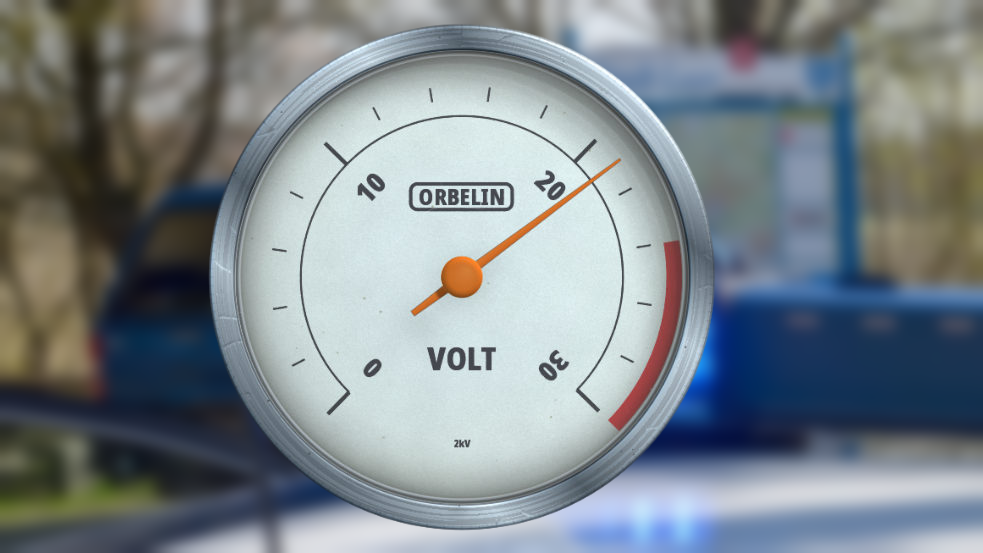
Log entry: 21 (V)
